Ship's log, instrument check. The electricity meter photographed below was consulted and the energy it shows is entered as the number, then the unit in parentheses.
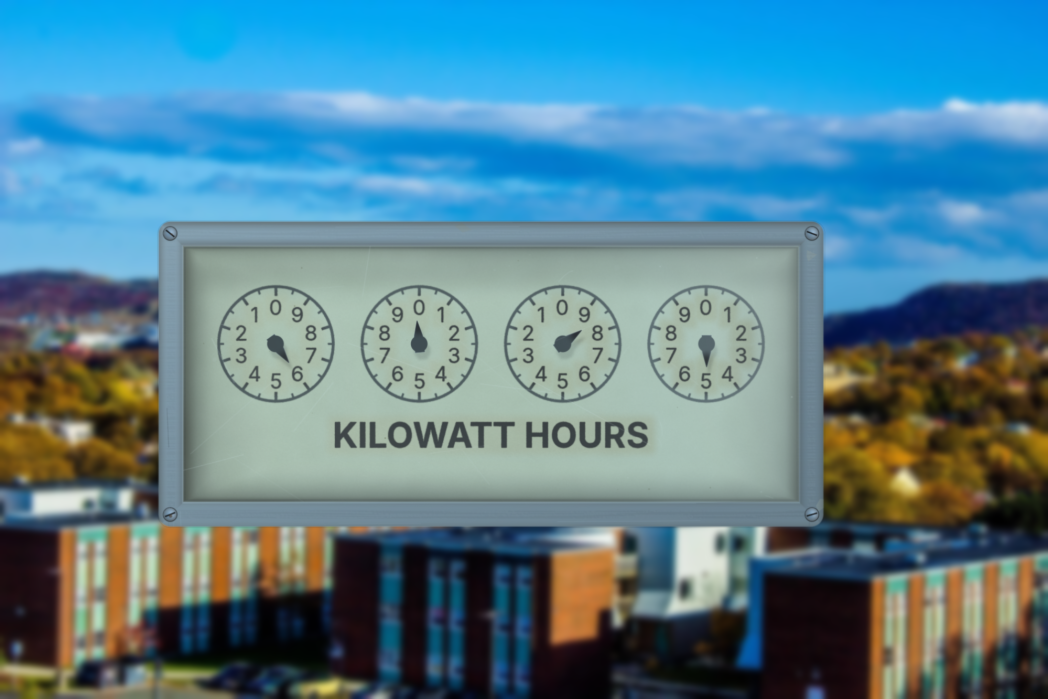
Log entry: 5985 (kWh)
